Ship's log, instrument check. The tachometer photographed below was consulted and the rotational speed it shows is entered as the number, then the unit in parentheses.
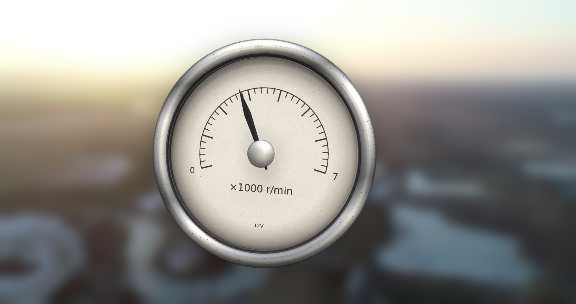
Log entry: 2800 (rpm)
